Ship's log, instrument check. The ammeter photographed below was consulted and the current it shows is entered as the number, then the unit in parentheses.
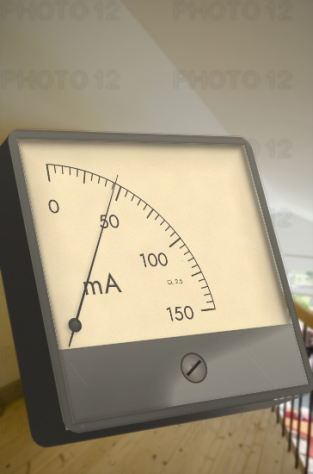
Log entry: 45 (mA)
